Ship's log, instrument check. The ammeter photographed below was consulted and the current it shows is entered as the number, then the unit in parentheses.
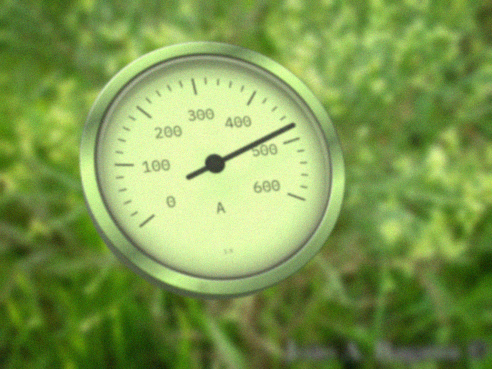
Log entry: 480 (A)
